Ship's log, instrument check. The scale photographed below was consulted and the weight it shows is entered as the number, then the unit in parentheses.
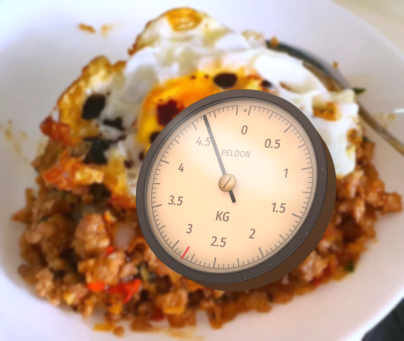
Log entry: 4.65 (kg)
